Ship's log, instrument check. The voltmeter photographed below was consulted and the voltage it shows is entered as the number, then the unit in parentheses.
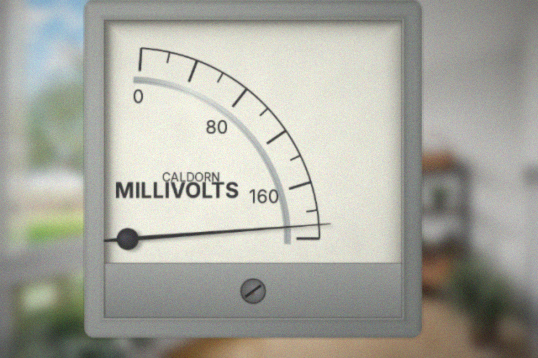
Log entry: 190 (mV)
